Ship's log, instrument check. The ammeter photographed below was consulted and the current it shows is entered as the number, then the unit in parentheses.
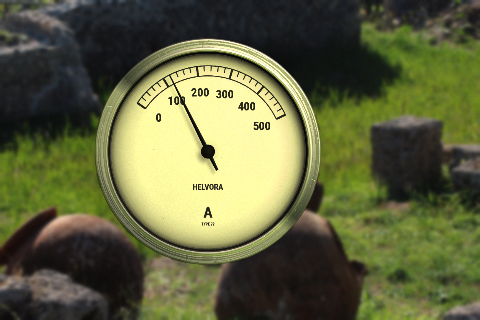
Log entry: 120 (A)
